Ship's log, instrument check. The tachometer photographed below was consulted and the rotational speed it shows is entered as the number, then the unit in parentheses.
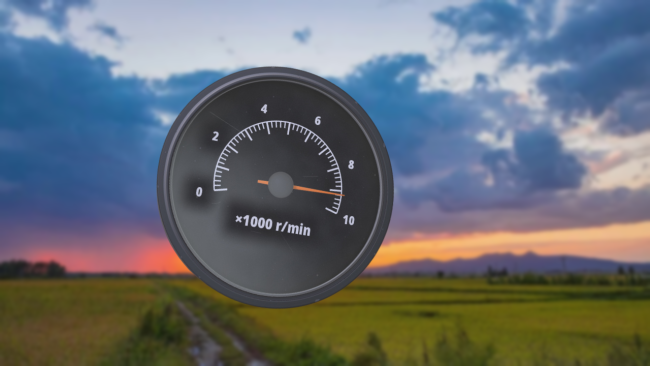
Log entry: 9200 (rpm)
